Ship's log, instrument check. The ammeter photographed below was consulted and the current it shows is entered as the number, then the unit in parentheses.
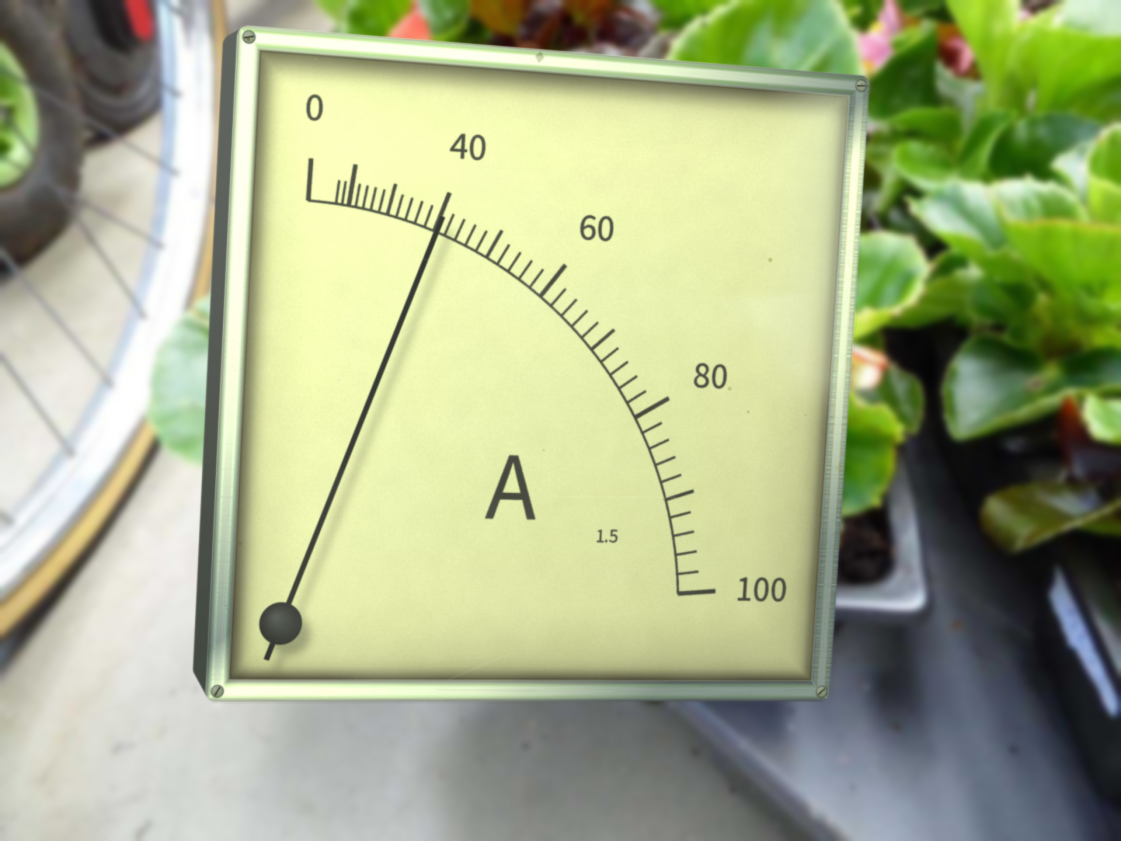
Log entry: 40 (A)
